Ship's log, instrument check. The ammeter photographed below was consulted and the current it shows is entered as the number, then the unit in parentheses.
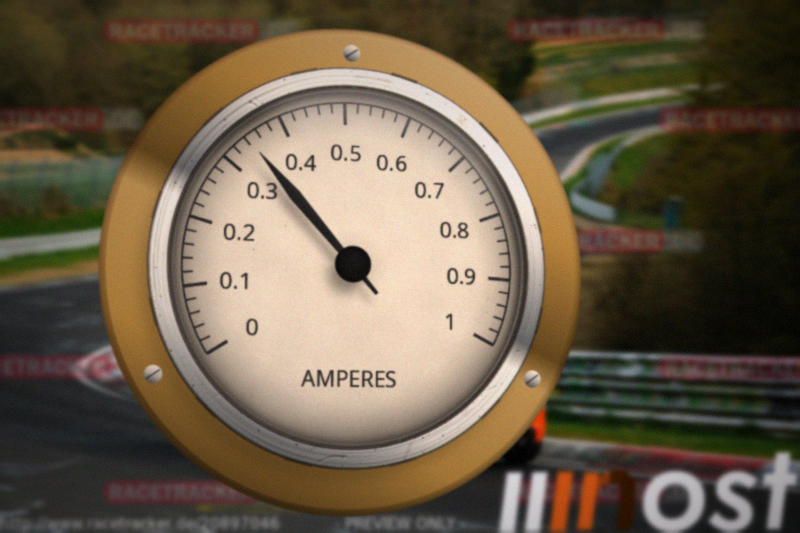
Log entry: 0.34 (A)
